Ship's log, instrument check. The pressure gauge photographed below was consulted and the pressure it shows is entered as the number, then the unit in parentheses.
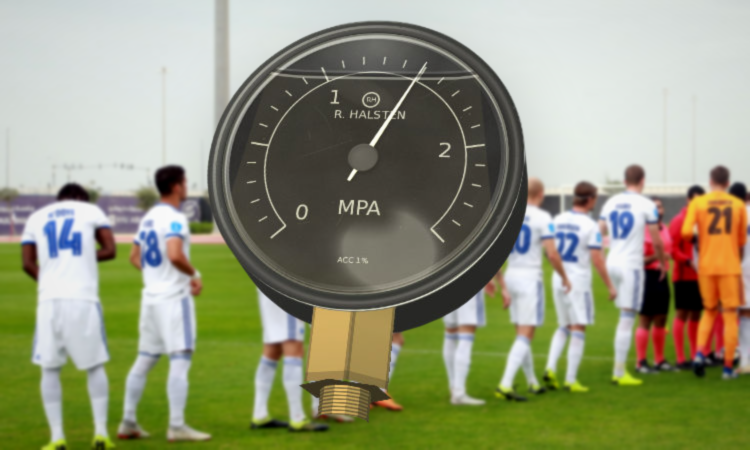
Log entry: 1.5 (MPa)
